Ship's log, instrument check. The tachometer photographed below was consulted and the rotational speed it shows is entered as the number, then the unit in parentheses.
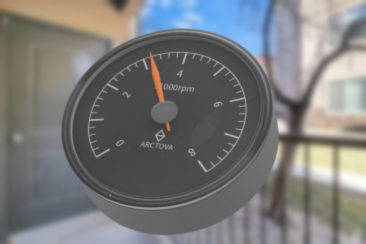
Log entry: 3200 (rpm)
